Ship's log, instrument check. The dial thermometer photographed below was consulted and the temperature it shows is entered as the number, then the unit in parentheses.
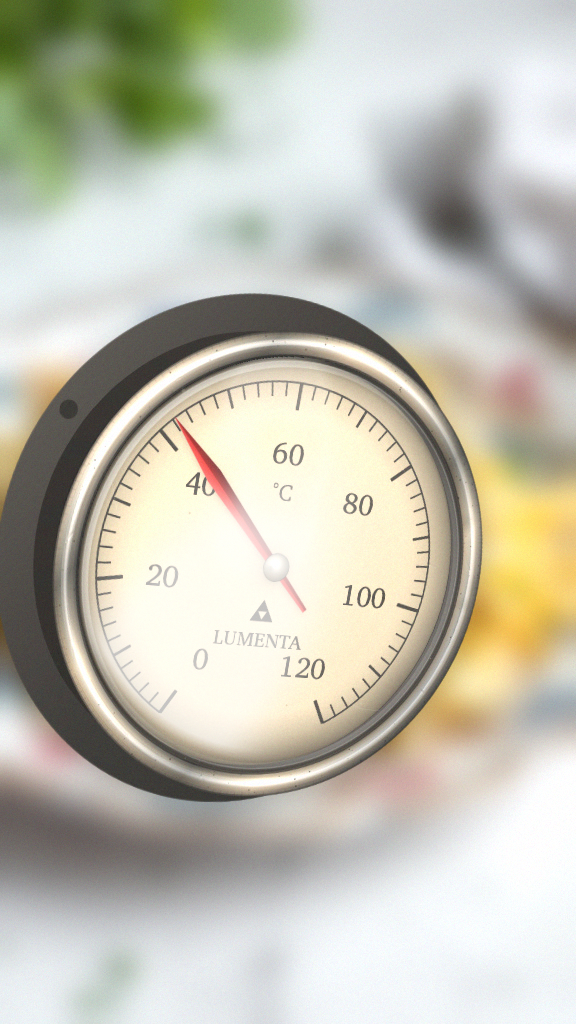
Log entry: 42 (°C)
